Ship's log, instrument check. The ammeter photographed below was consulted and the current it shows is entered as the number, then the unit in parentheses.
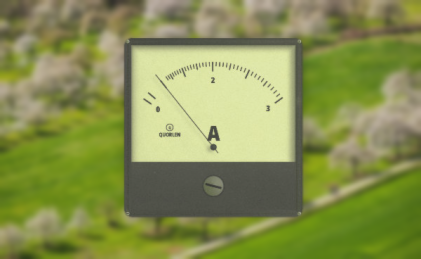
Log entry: 1 (A)
